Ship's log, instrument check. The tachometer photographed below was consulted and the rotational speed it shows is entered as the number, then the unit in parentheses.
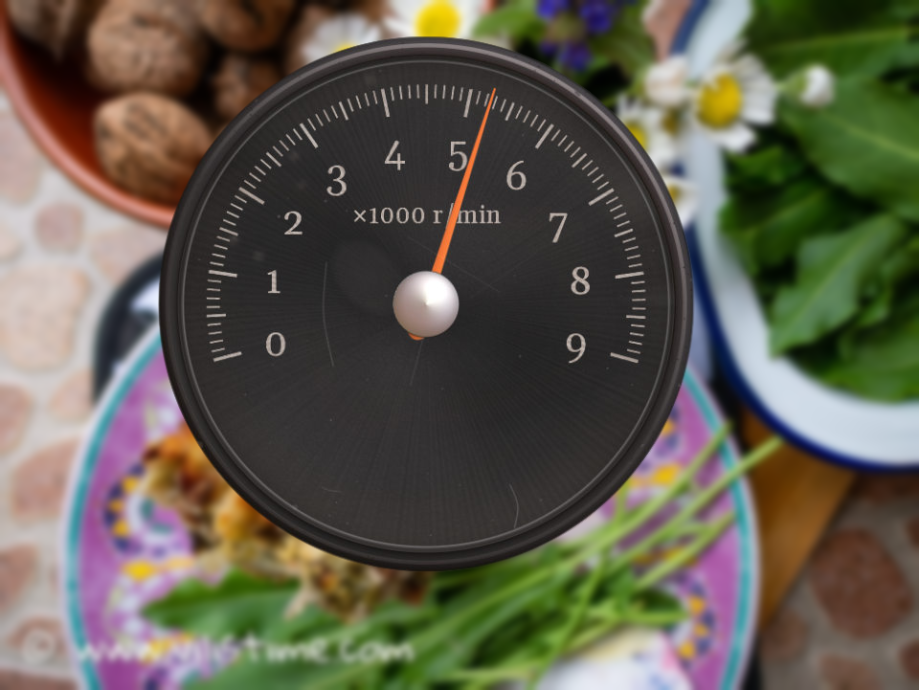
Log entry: 5250 (rpm)
